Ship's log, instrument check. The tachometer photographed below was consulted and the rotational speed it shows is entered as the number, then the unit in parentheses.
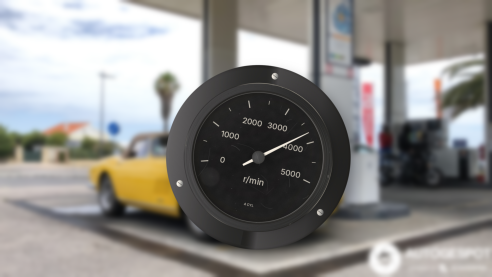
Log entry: 3750 (rpm)
